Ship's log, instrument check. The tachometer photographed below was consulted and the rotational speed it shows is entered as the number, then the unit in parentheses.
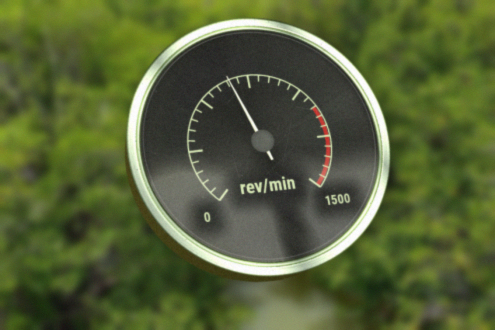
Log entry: 650 (rpm)
